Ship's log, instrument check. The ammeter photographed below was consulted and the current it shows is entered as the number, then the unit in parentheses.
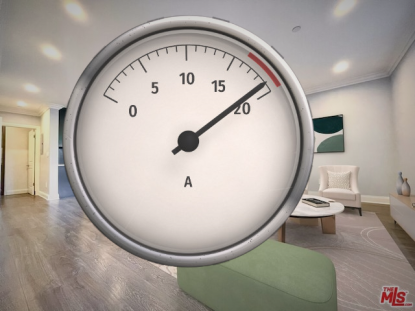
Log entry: 19 (A)
